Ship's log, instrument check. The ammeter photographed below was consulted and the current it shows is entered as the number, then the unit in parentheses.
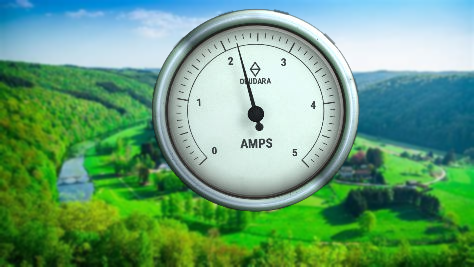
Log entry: 2.2 (A)
